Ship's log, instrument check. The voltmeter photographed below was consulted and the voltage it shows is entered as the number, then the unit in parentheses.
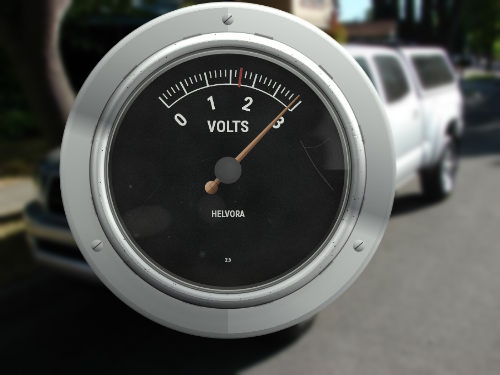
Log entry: 2.9 (V)
